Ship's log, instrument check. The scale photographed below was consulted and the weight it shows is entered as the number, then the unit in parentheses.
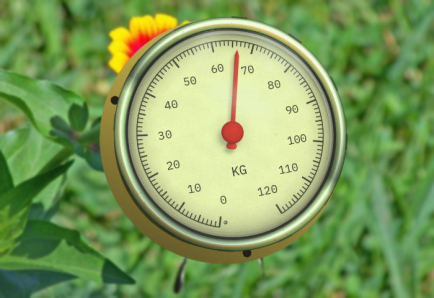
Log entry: 66 (kg)
